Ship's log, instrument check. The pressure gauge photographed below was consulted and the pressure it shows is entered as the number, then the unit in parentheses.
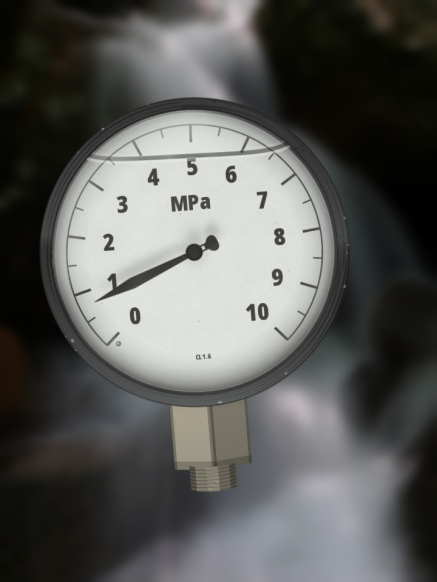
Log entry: 0.75 (MPa)
